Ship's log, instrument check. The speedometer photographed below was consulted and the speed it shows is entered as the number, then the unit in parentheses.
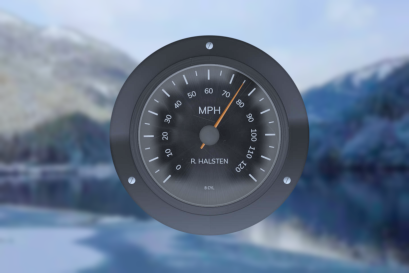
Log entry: 75 (mph)
